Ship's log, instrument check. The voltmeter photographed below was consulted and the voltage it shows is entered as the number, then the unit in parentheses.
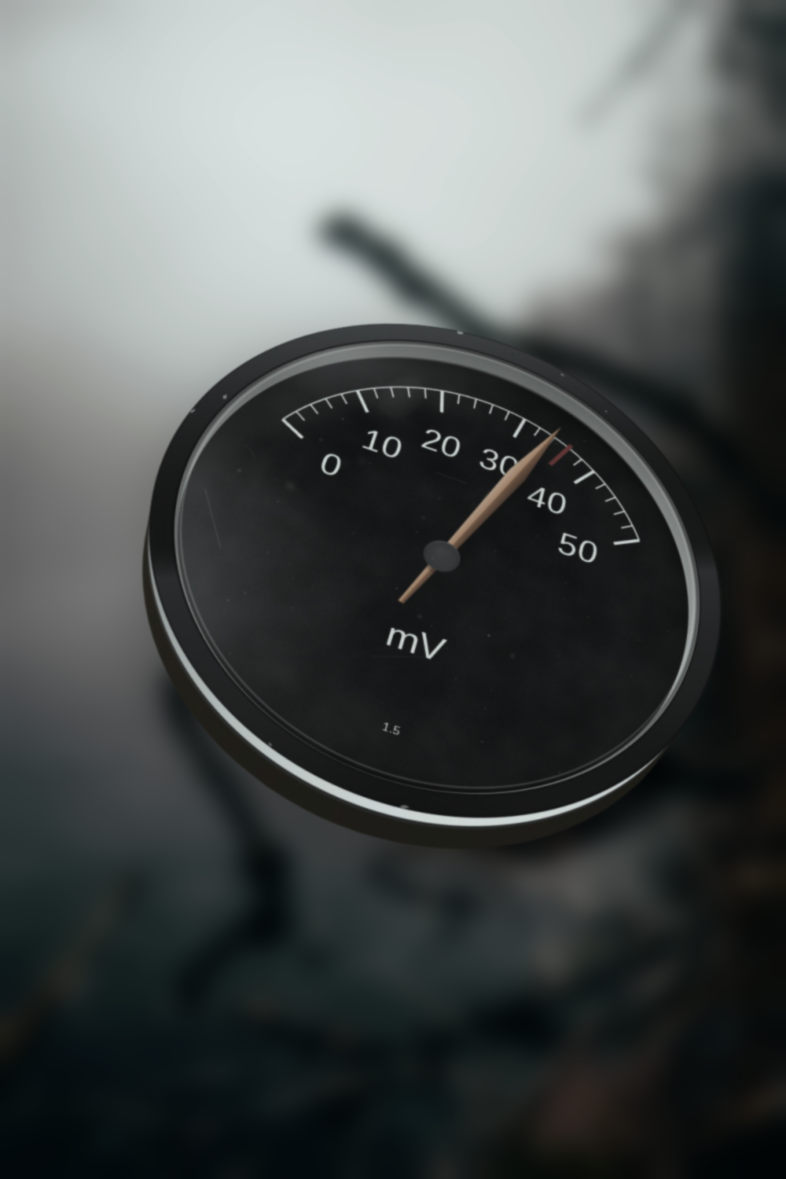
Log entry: 34 (mV)
